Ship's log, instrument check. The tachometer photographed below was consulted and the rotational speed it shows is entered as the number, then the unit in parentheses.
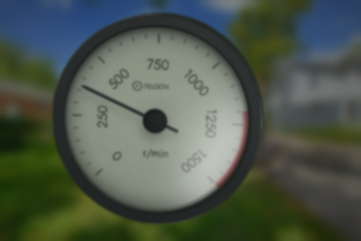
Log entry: 375 (rpm)
